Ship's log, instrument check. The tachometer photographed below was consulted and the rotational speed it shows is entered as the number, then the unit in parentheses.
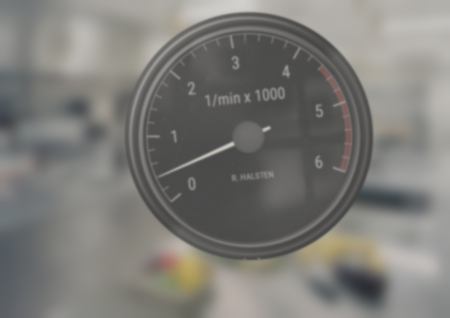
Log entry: 400 (rpm)
